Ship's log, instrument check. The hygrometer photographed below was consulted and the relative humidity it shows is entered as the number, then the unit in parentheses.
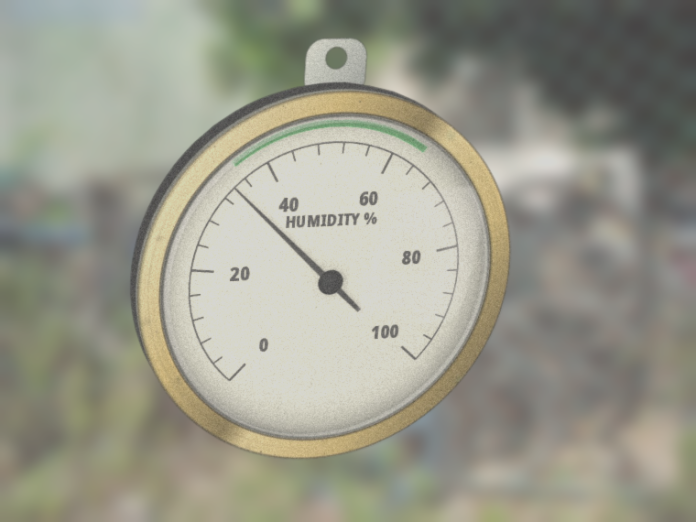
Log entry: 34 (%)
